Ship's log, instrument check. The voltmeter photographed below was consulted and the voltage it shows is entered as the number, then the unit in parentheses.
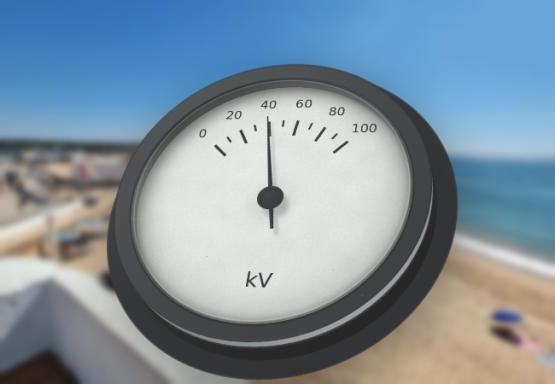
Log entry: 40 (kV)
